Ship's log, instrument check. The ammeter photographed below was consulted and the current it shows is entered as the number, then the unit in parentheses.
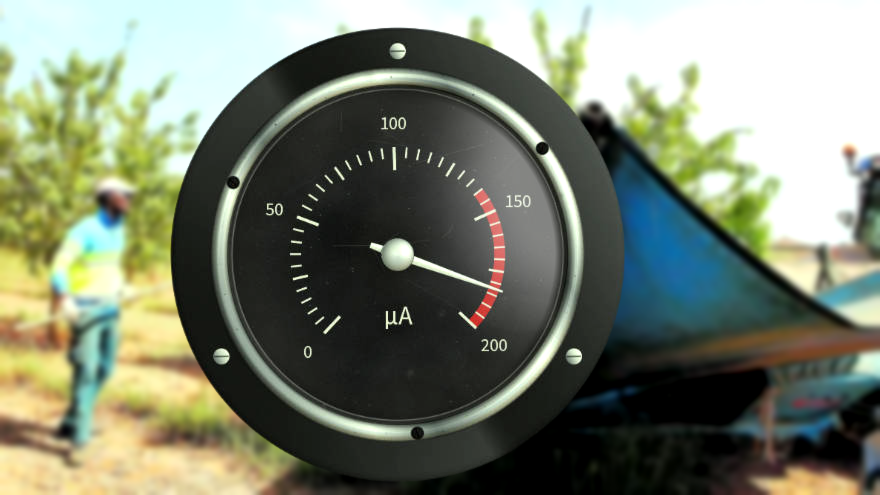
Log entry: 182.5 (µA)
